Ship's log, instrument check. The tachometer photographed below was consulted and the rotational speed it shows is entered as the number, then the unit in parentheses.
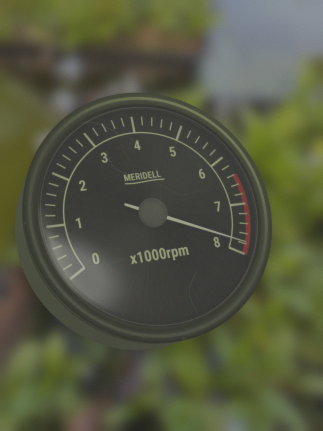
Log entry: 7800 (rpm)
